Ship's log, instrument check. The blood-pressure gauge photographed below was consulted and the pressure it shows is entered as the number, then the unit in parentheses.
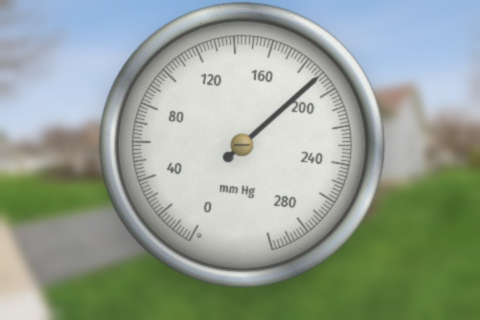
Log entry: 190 (mmHg)
